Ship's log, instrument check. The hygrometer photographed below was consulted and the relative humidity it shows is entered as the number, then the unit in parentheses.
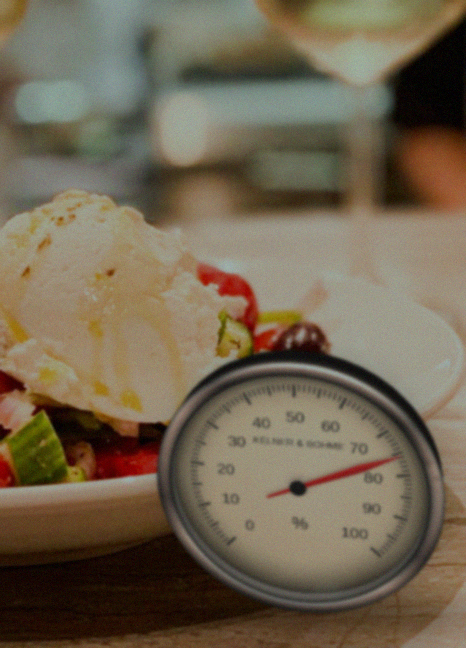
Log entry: 75 (%)
